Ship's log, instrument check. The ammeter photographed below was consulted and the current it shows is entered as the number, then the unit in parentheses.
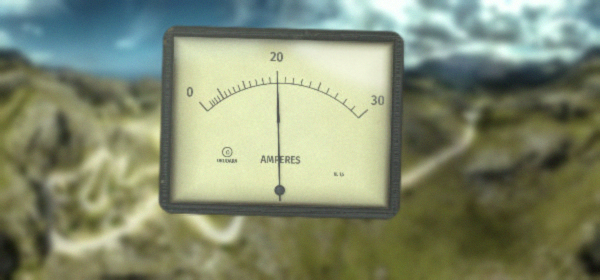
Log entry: 20 (A)
